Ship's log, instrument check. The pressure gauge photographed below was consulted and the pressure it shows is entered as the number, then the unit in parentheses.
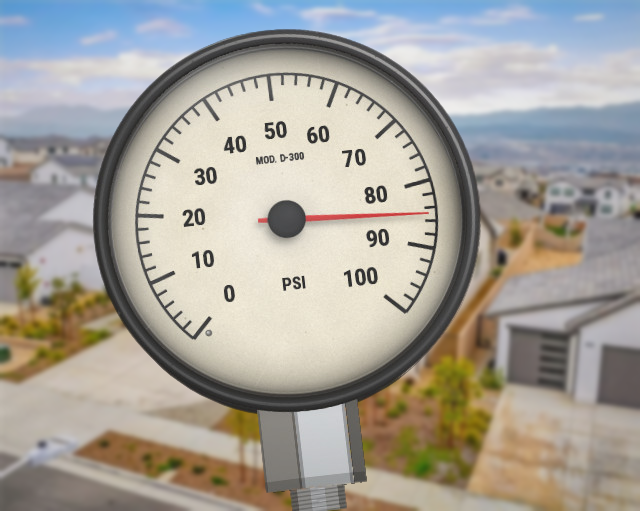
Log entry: 85 (psi)
